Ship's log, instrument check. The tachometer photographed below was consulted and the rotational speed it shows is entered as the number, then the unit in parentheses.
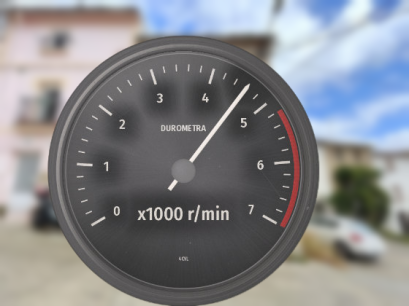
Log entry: 4600 (rpm)
